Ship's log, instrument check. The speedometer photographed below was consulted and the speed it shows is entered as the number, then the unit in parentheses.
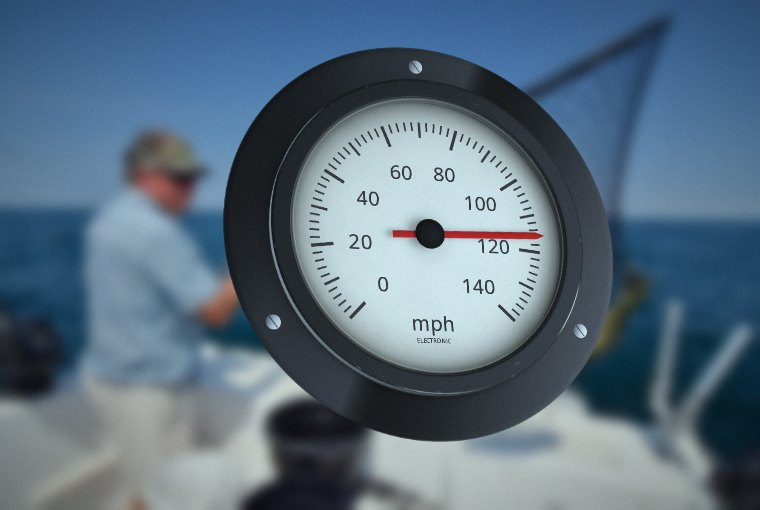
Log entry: 116 (mph)
